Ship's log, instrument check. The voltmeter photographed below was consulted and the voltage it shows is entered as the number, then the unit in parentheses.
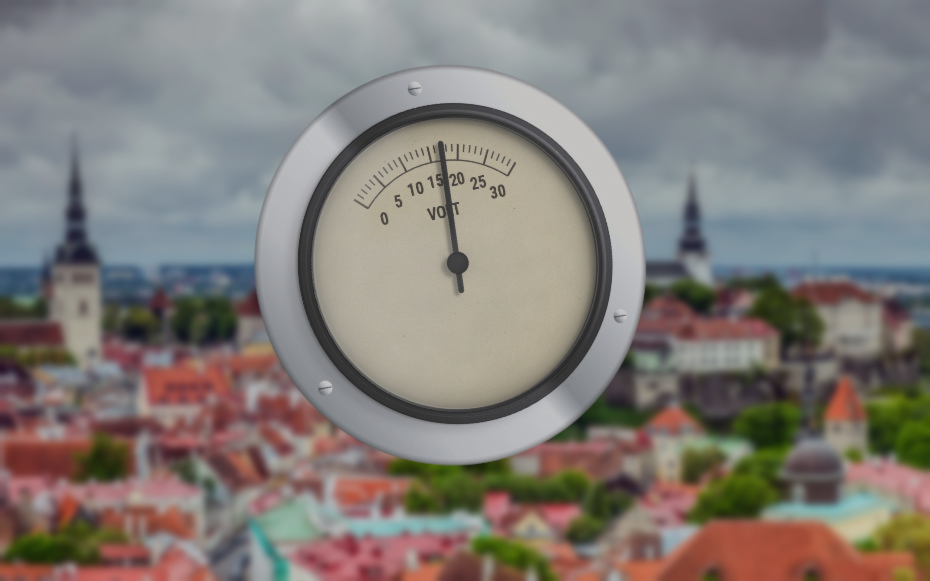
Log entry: 17 (V)
